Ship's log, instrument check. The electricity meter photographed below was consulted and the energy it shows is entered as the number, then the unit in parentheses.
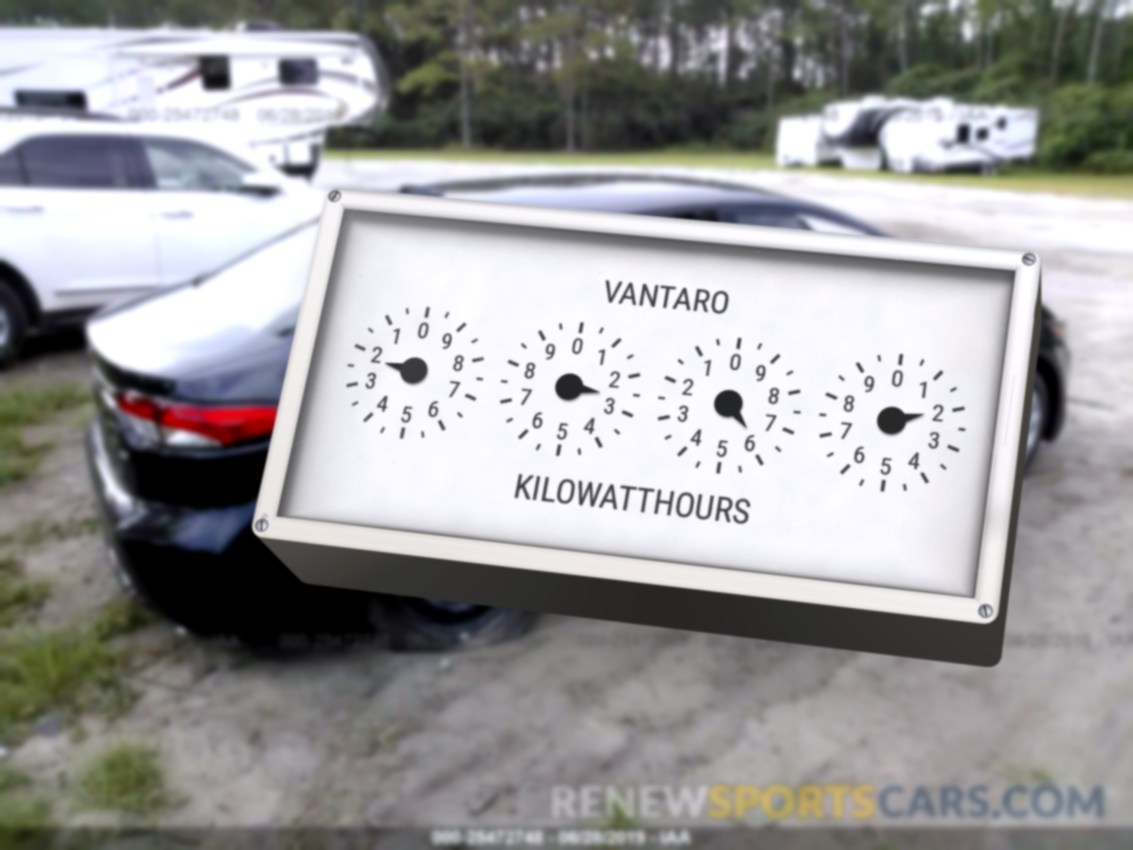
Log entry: 2262 (kWh)
